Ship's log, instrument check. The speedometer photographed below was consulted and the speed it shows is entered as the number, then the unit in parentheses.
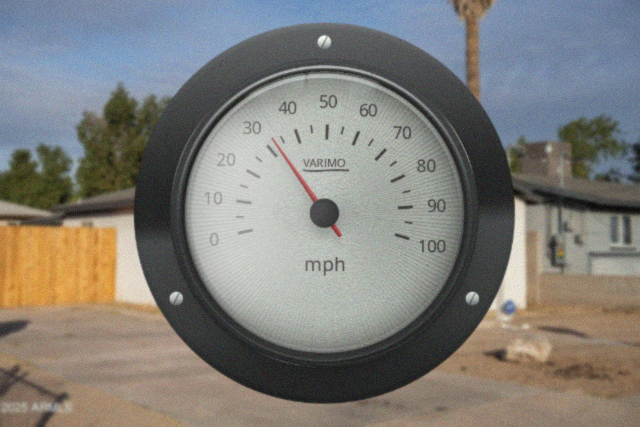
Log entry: 32.5 (mph)
